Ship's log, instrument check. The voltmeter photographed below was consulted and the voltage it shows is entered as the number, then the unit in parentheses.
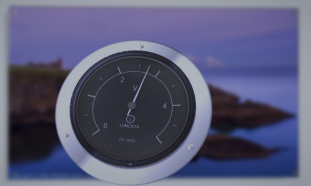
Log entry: 2.75 (V)
